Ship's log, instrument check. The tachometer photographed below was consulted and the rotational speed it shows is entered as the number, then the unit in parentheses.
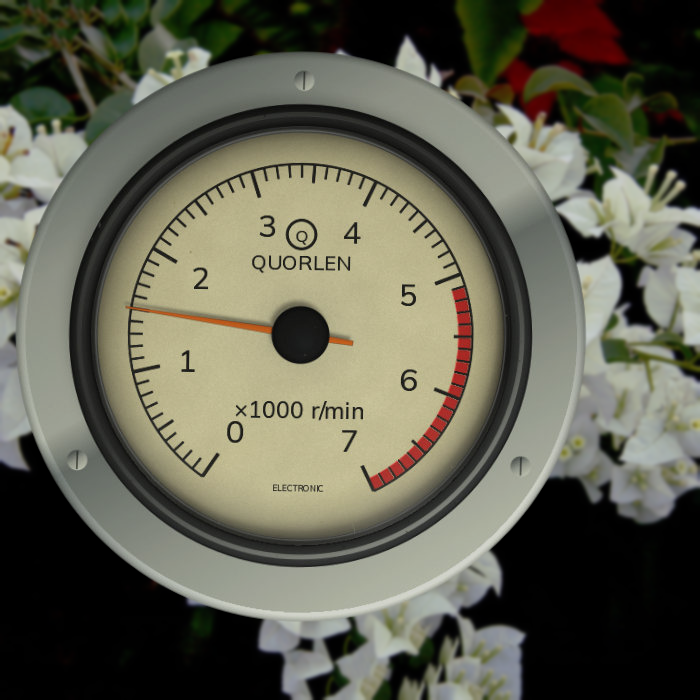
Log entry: 1500 (rpm)
